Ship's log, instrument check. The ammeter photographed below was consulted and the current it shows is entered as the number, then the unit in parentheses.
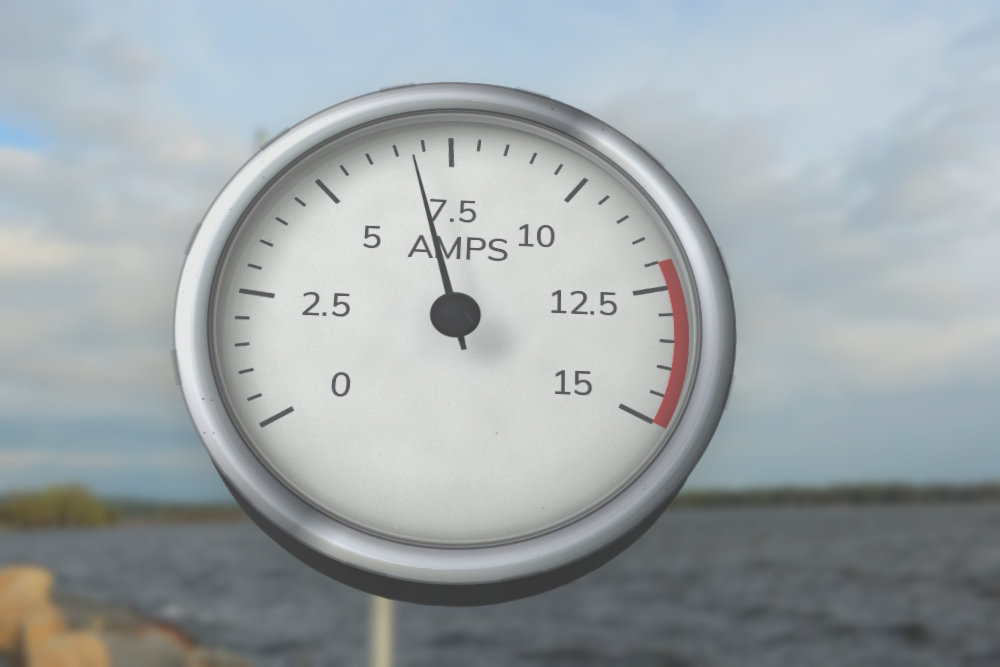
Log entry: 6.75 (A)
